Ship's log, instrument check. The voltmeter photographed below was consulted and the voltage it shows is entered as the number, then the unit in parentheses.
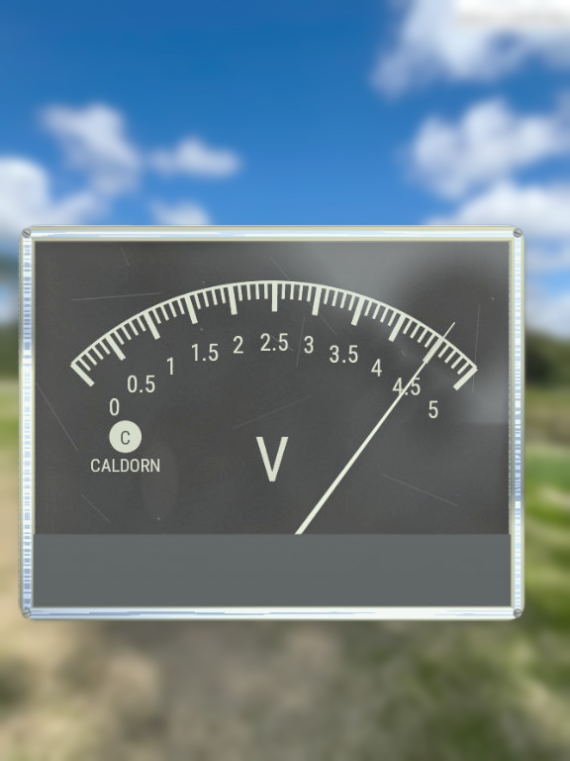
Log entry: 4.5 (V)
